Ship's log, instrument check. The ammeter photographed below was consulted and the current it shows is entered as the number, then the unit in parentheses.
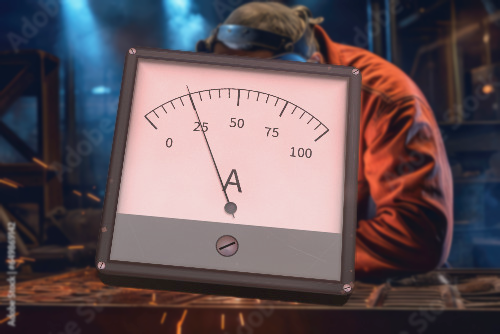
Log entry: 25 (A)
